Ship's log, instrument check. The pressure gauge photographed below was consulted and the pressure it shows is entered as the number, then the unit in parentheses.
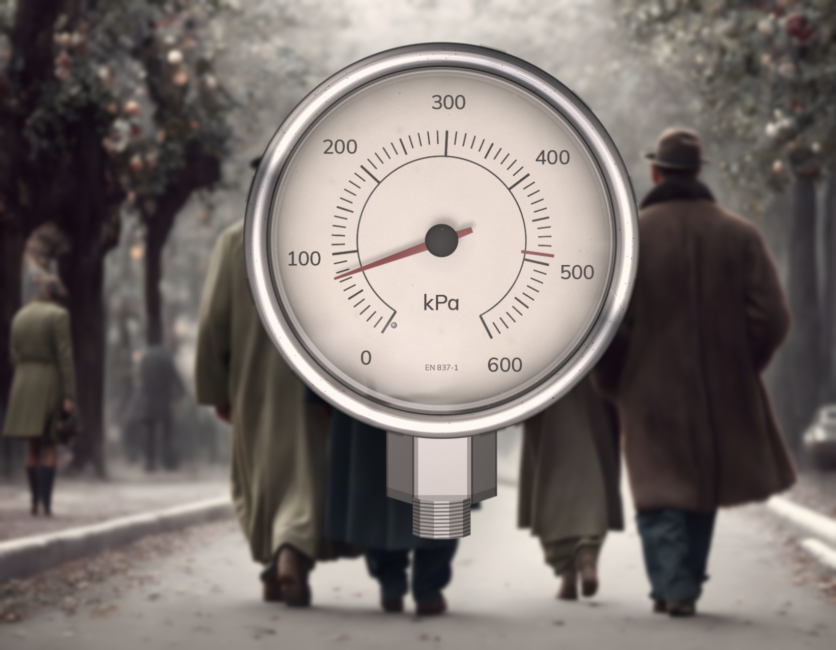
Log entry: 75 (kPa)
